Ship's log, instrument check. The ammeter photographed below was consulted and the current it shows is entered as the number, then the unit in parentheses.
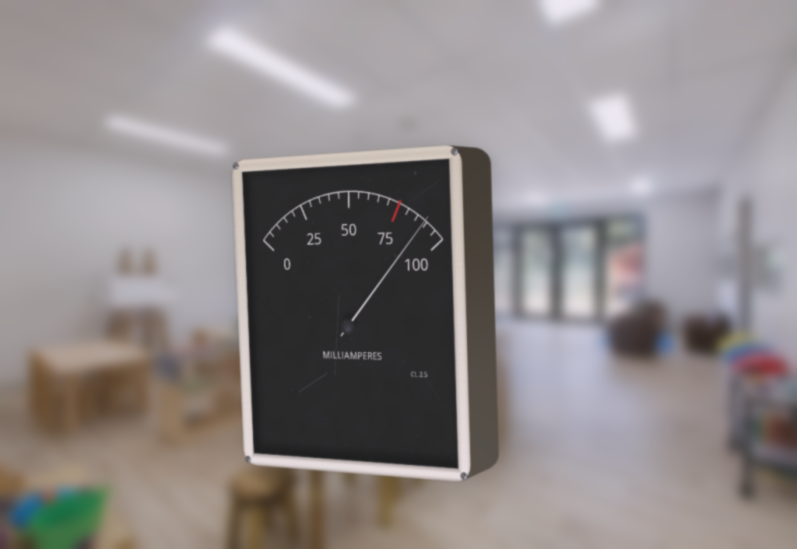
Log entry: 90 (mA)
